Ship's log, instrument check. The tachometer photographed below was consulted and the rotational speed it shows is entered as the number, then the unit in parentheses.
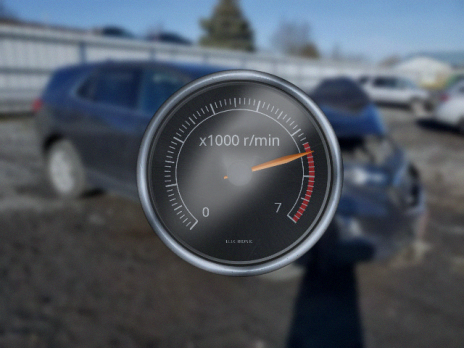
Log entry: 5500 (rpm)
